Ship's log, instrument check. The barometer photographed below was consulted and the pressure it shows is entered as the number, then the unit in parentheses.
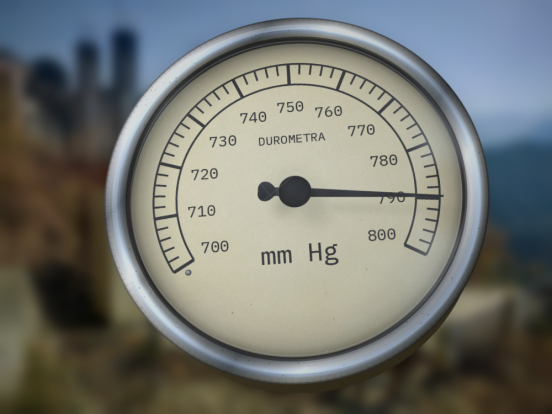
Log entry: 790 (mmHg)
